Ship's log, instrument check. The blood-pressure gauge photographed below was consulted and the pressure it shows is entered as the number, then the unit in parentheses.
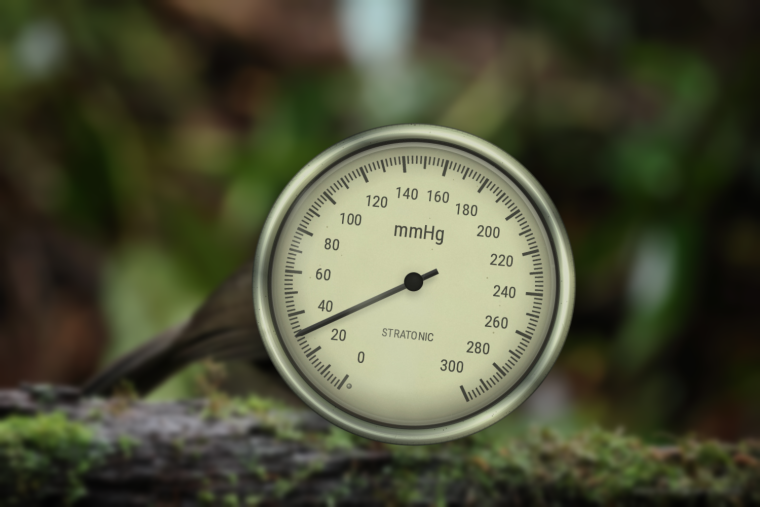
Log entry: 30 (mmHg)
